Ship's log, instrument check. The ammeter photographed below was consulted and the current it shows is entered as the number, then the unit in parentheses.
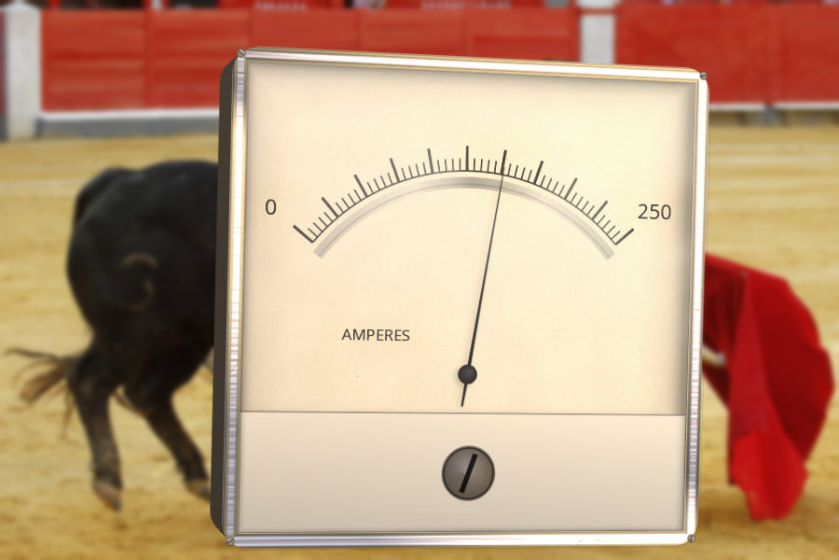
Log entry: 150 (A)
